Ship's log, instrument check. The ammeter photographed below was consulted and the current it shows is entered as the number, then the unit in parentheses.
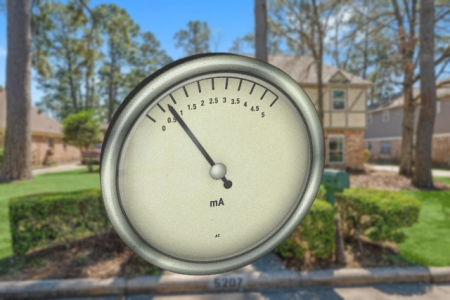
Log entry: 0.75 (mA)
